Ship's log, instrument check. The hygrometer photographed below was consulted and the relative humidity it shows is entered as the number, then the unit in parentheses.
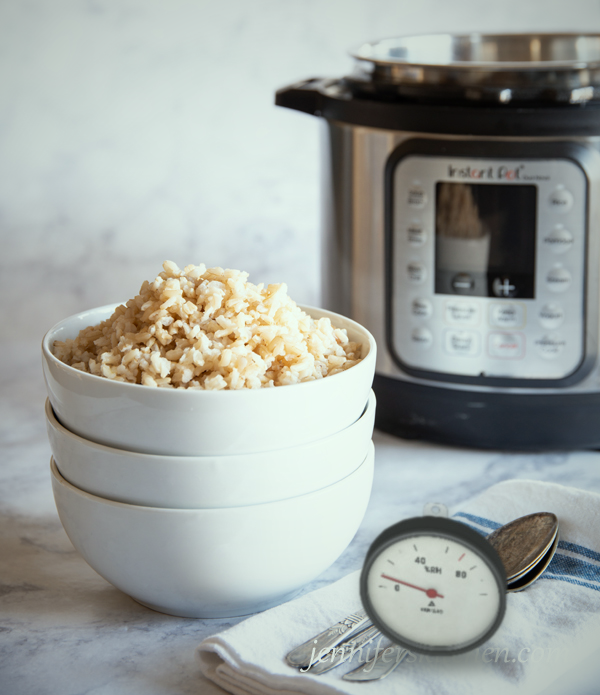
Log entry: 10 (%)
